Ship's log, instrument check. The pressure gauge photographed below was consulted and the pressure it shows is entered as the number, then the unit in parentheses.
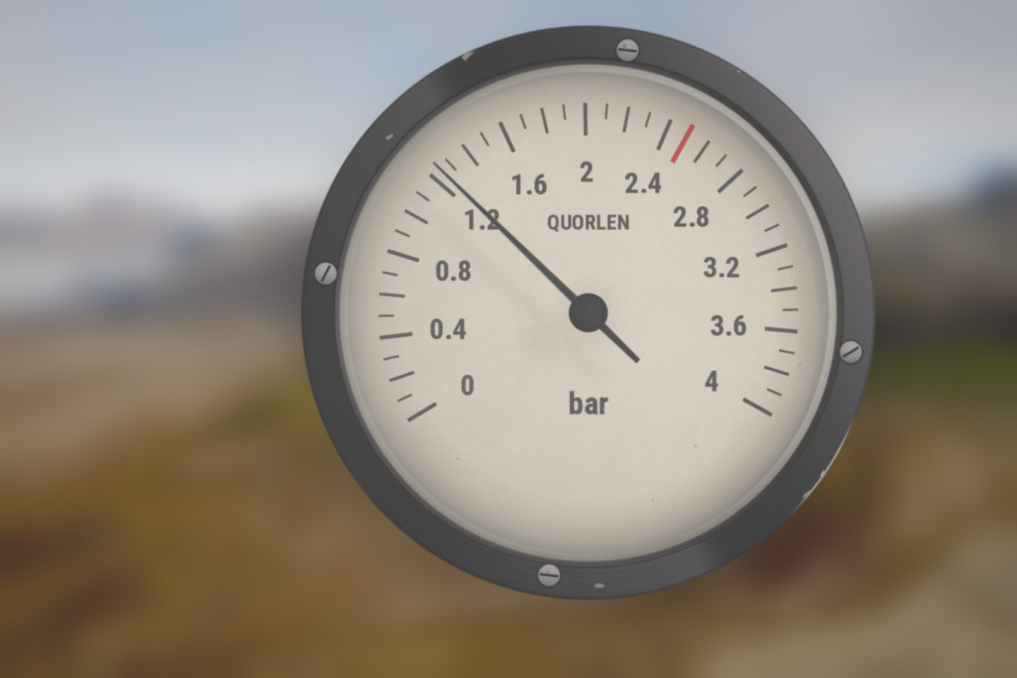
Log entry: 1.25 (bar)
